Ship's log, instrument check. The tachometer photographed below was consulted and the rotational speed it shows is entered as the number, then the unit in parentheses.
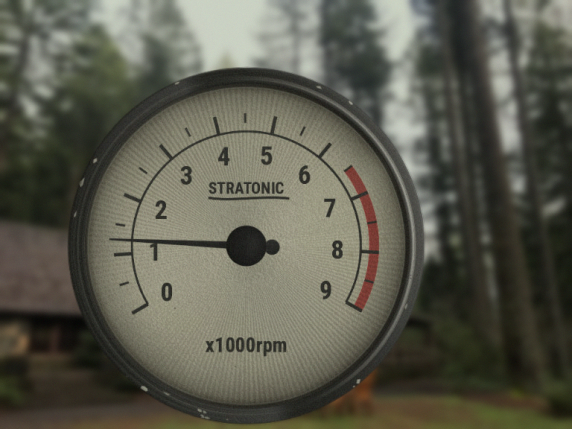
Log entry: 1250 (rpm)
